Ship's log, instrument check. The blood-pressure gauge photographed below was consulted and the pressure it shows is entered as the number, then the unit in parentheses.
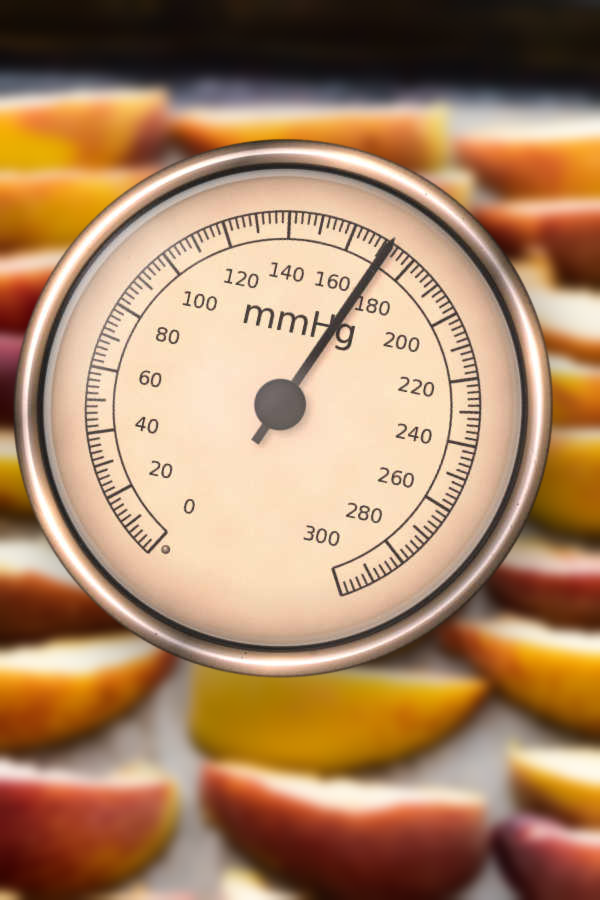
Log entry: 172 (mmHg)
